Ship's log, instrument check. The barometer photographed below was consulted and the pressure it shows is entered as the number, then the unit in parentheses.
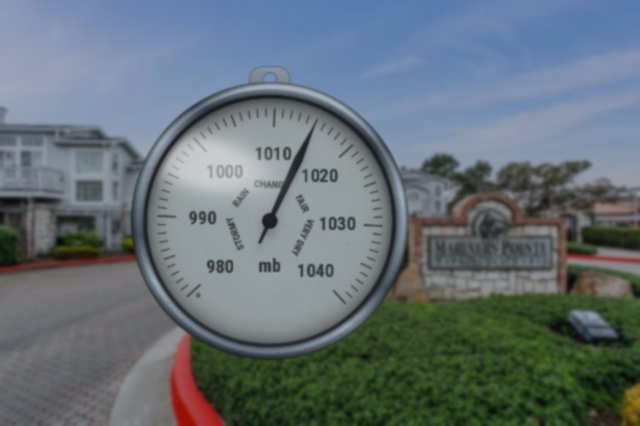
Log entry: 1015 (mbar)
